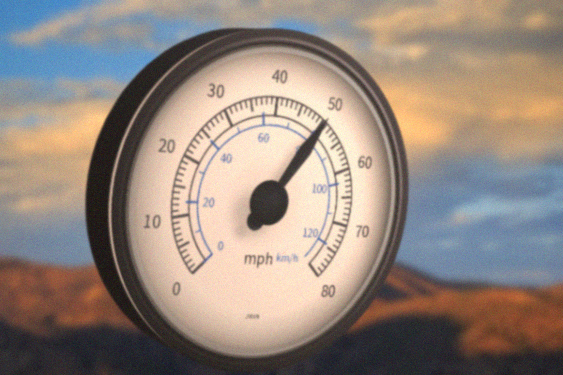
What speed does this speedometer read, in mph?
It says 50 mph
